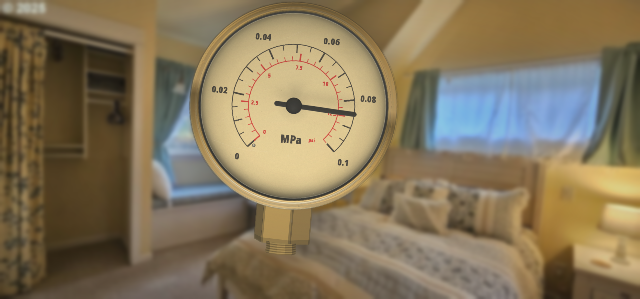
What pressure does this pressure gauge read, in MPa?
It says 0.085 MPa
